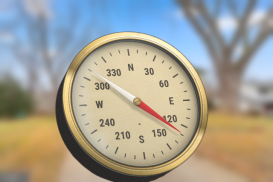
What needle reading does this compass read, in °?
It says 130 °
